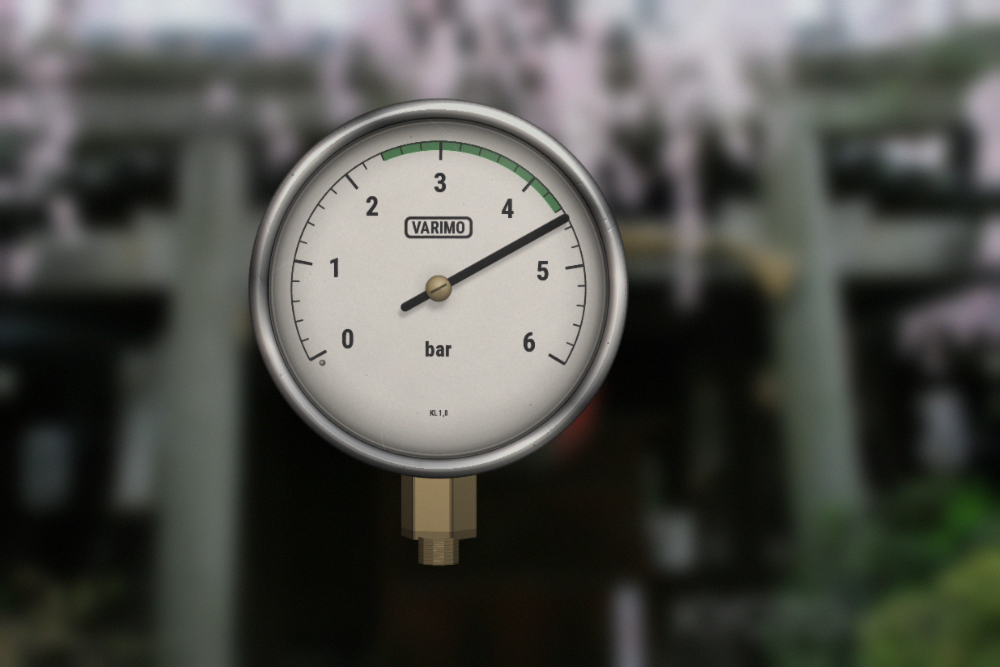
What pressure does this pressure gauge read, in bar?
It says 4.5 bar
